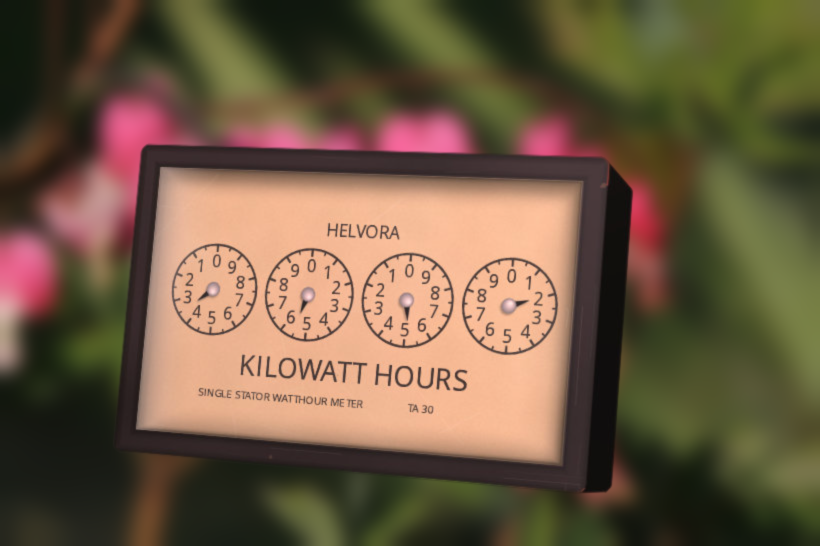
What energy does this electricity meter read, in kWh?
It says 3552 kWh
